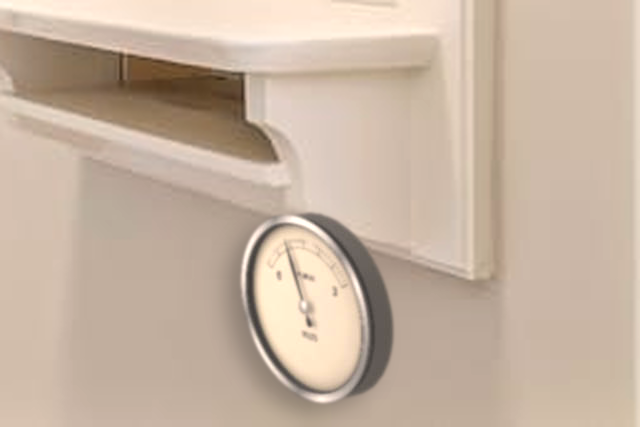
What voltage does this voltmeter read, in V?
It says 1 V
